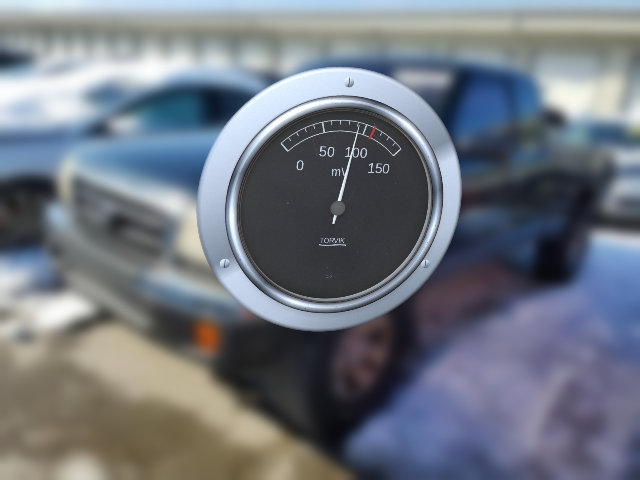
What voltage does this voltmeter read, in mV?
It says 90 mV
